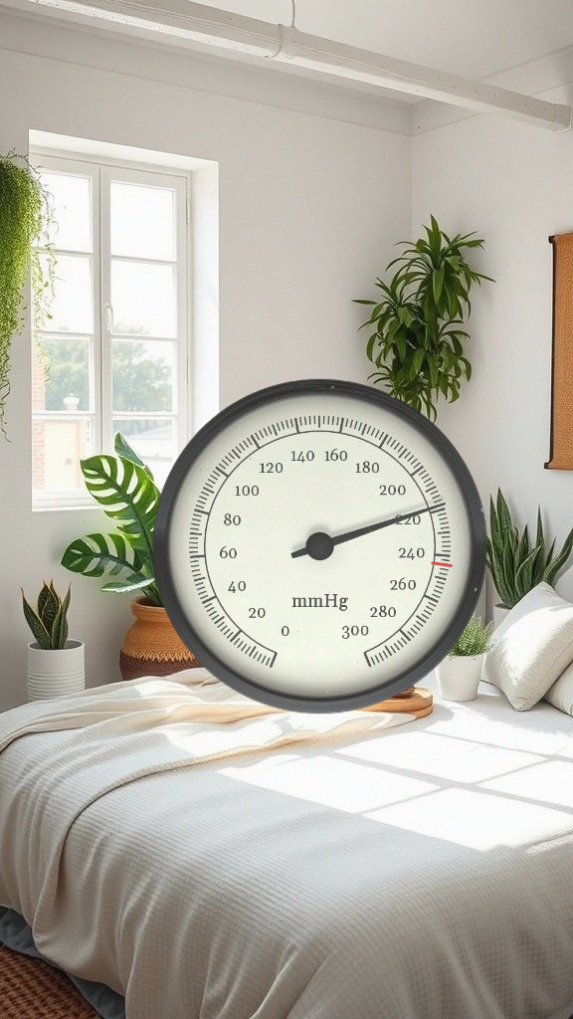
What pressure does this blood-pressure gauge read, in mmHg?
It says 218 mmHg
